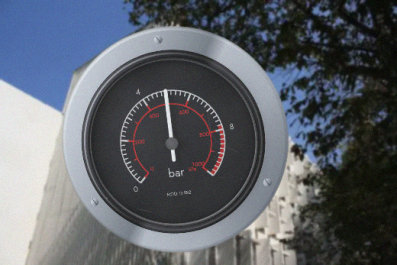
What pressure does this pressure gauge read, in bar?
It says 5 bar
